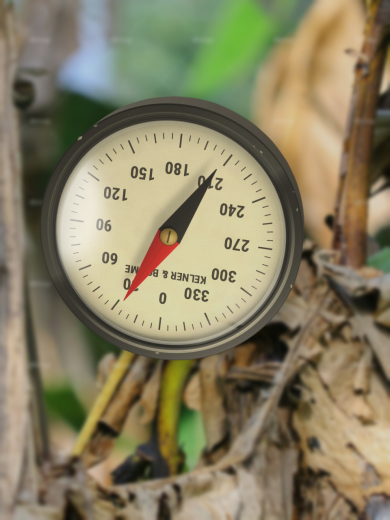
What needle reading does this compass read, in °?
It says 27.5 °
